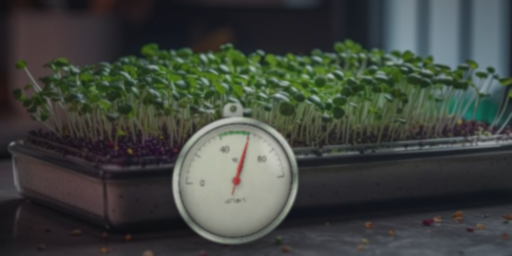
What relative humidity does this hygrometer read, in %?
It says 60 %
